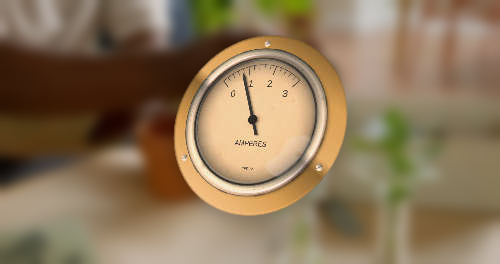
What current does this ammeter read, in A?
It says 0.8 A
